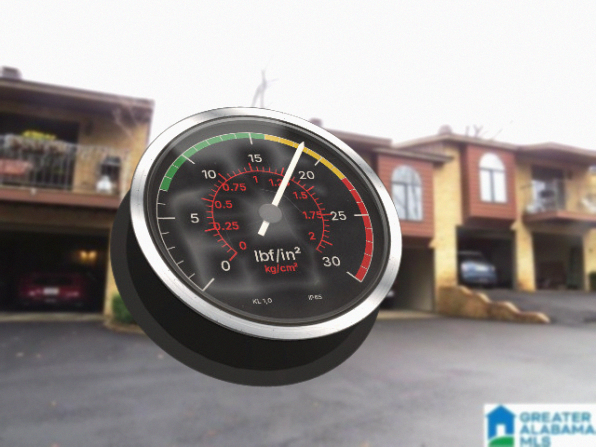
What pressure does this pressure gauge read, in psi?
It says 18.5 psi
